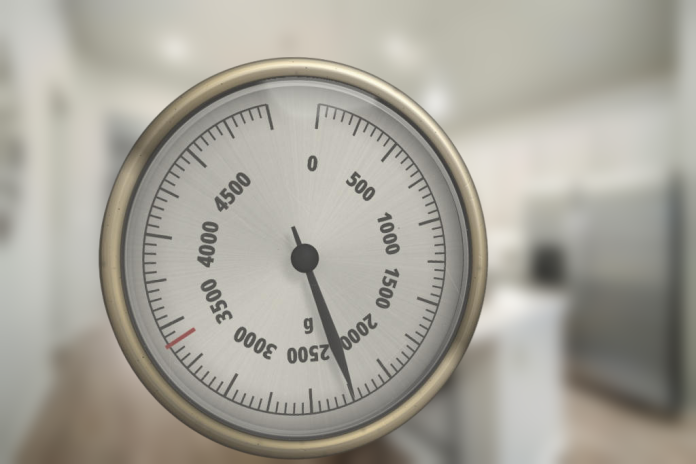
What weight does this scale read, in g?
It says 2250 g
